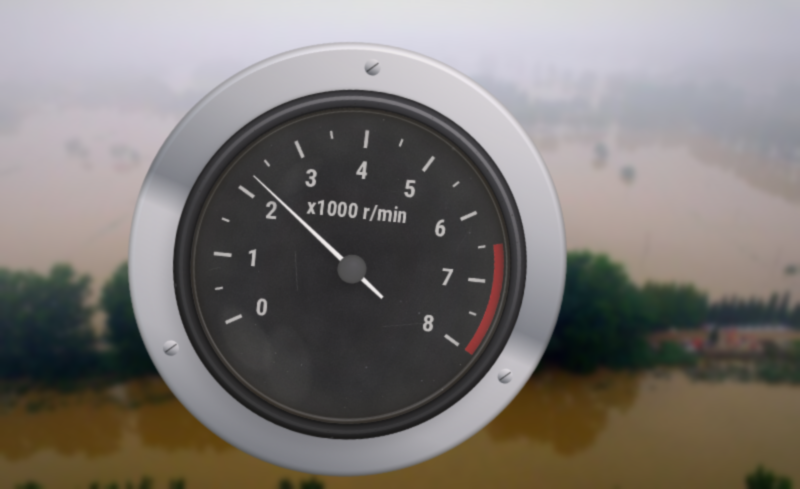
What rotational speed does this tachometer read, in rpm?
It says 2250 rpm
